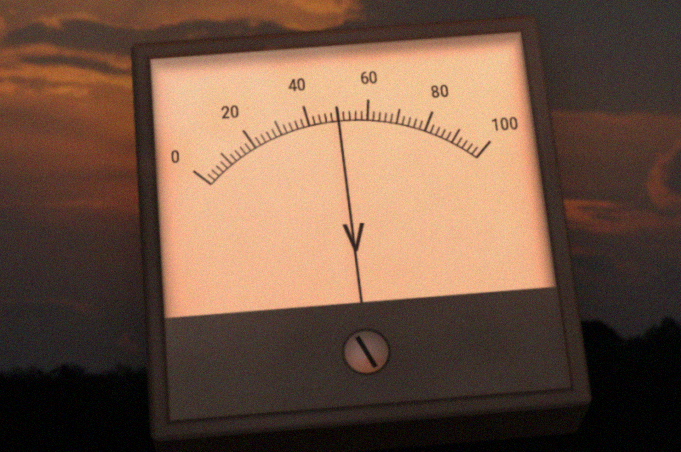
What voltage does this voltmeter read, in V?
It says 50 V
